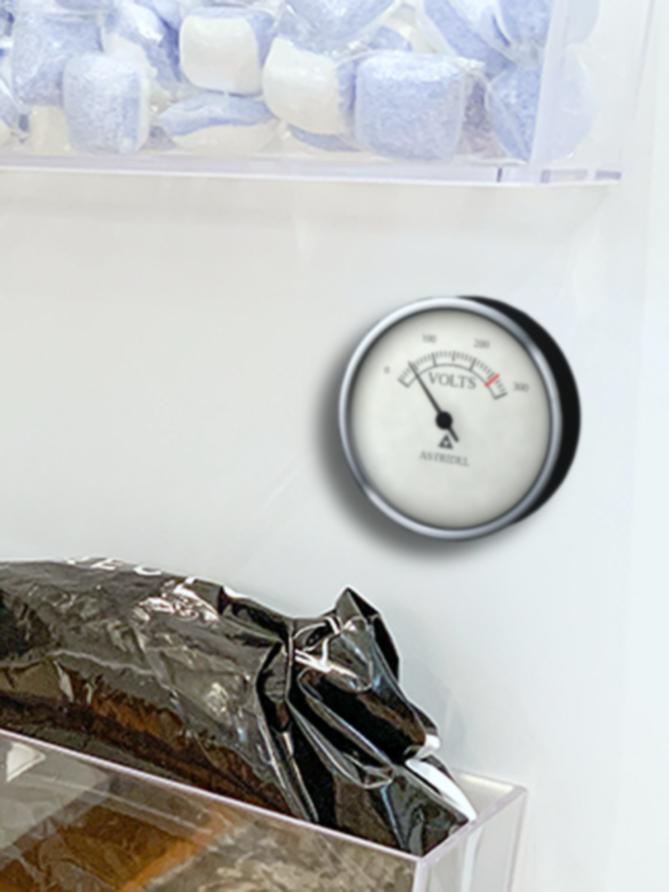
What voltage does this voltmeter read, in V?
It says 50 V
